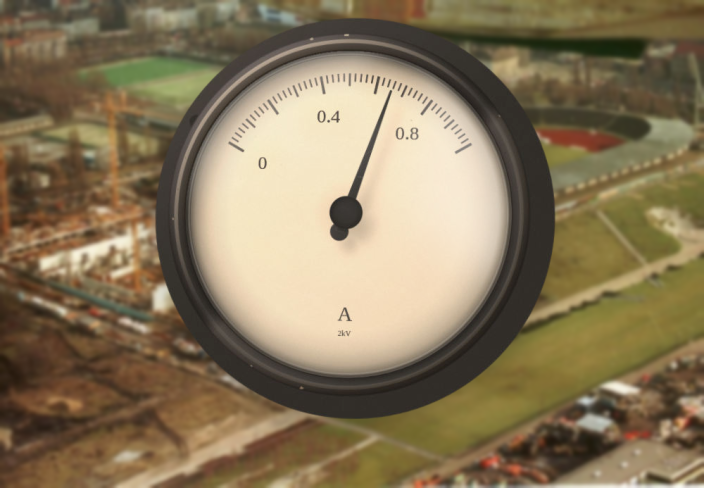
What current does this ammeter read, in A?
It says 0.66 A
